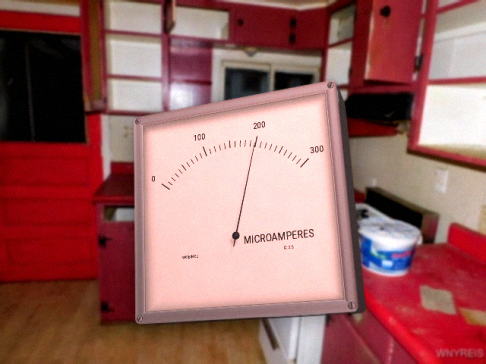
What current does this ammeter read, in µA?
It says 200 µA
